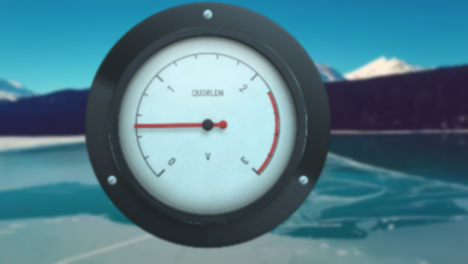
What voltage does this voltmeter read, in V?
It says 0.5 V
